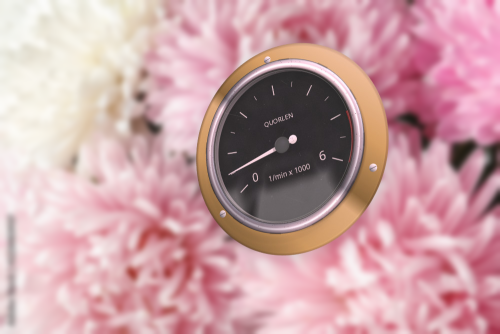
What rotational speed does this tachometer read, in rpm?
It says 500 rpm
